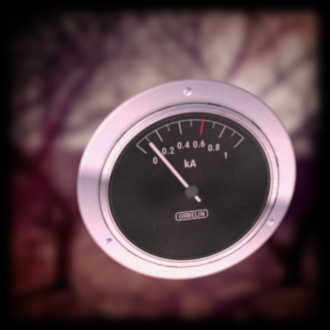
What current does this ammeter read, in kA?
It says 0.1 kA
